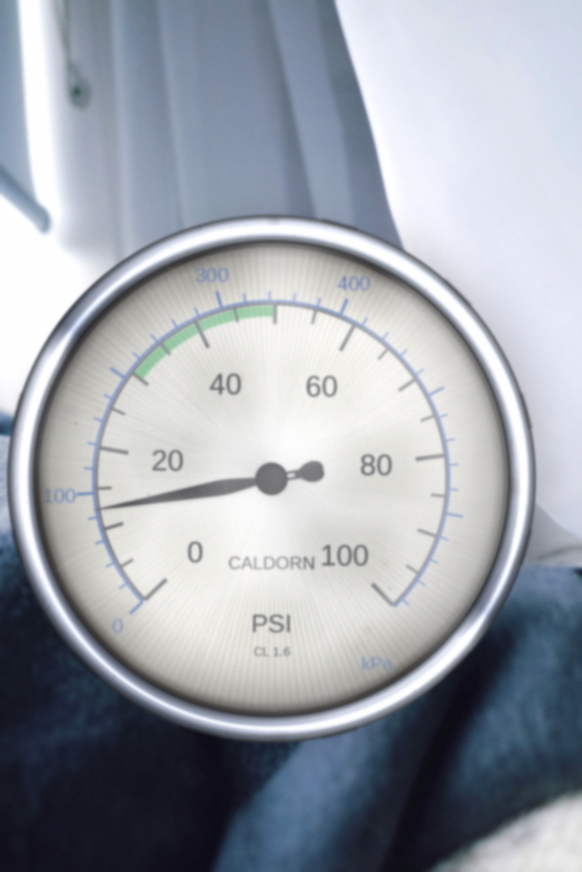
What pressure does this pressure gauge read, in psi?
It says 12.5 psi
